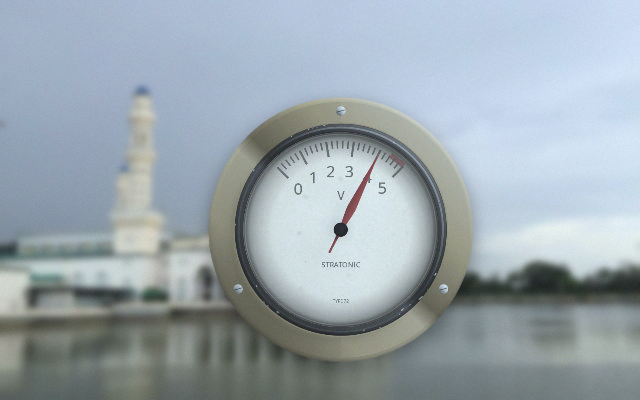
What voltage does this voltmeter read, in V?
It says 4 V
